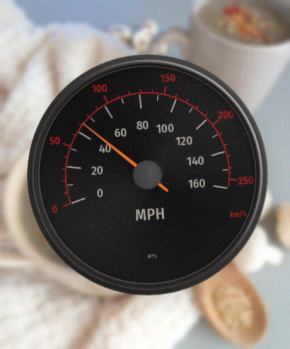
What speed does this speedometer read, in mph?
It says 45 mph
